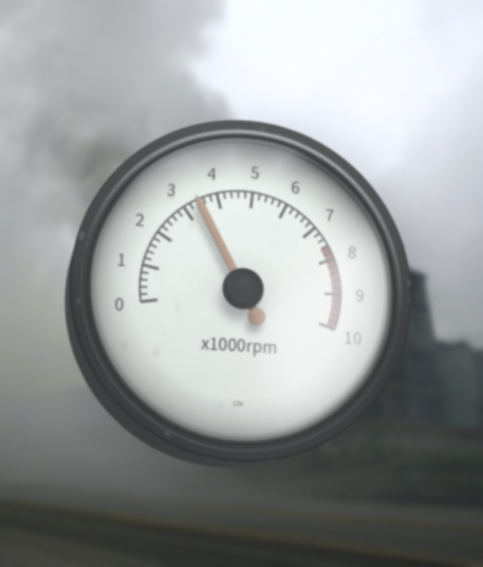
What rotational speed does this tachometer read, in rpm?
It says 3400 rpm
